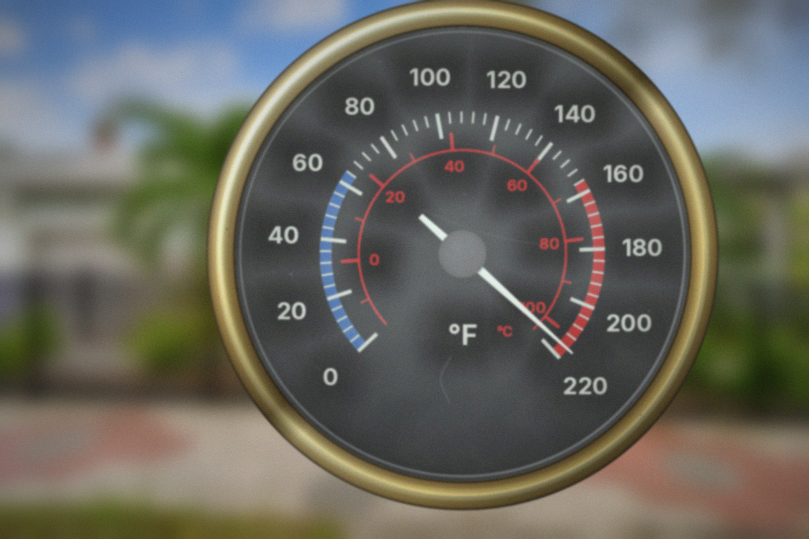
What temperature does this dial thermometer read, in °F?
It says 216 °F
